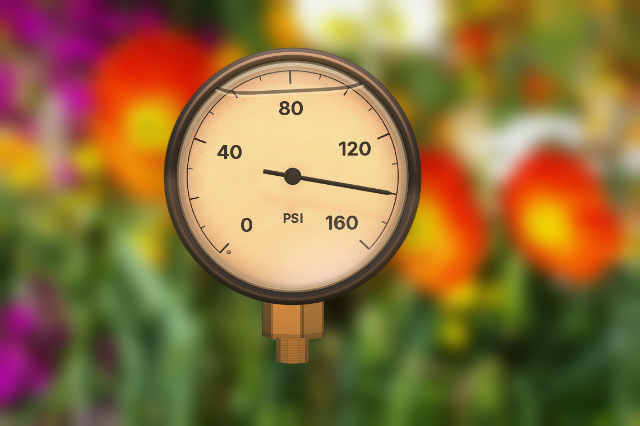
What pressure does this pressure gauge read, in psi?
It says 140 psi
